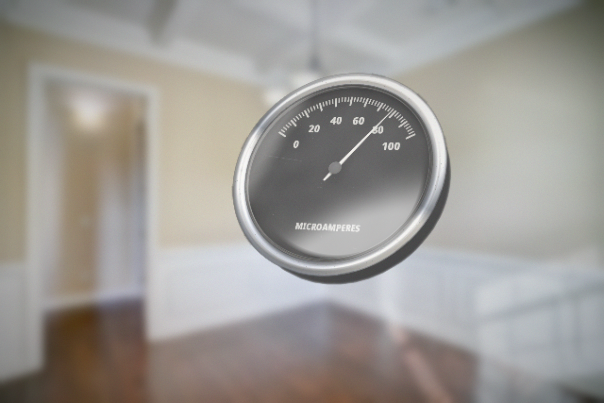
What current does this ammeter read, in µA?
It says 80 µA
